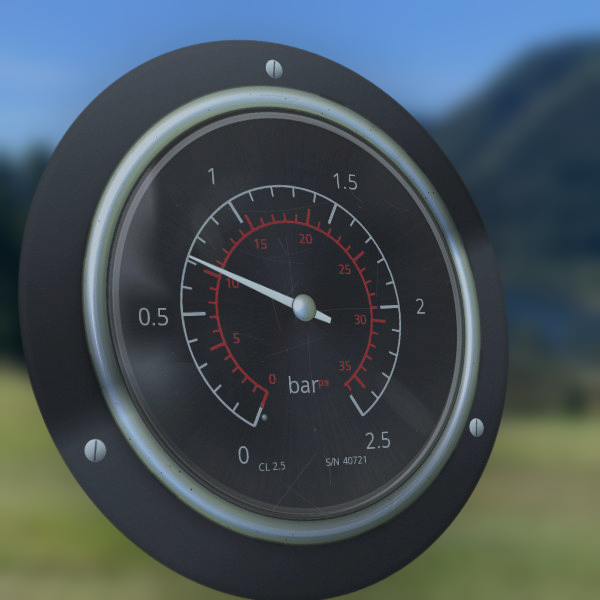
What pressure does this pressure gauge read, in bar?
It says 0.7 bar
